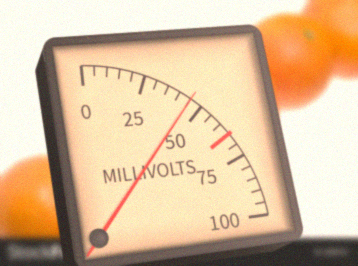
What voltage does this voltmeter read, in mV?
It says 45 mV
